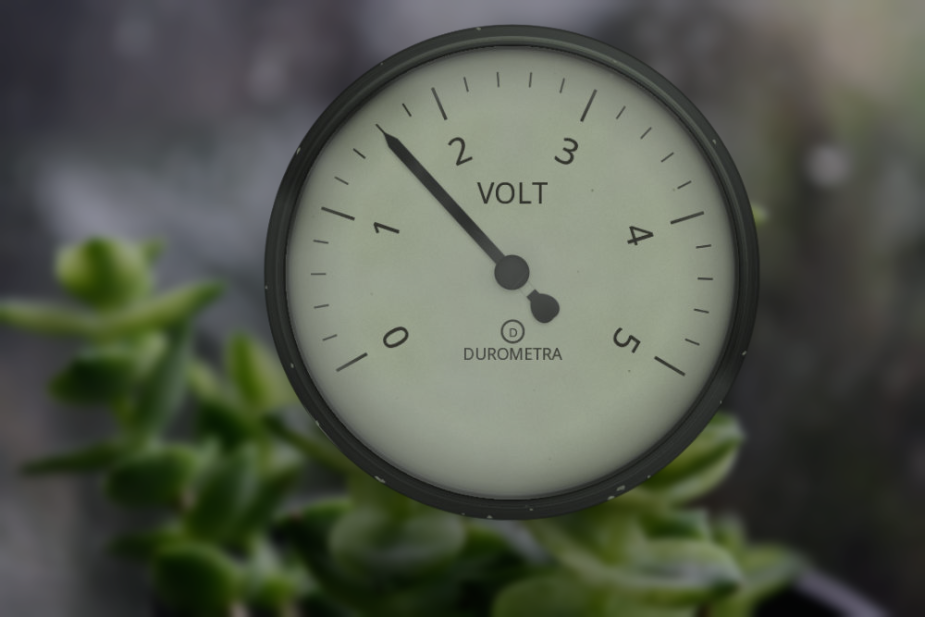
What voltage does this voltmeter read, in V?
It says 1.6 V
